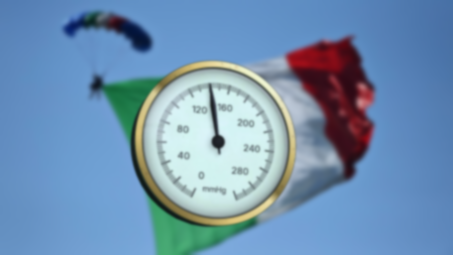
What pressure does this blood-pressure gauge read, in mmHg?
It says 140 mmHg
